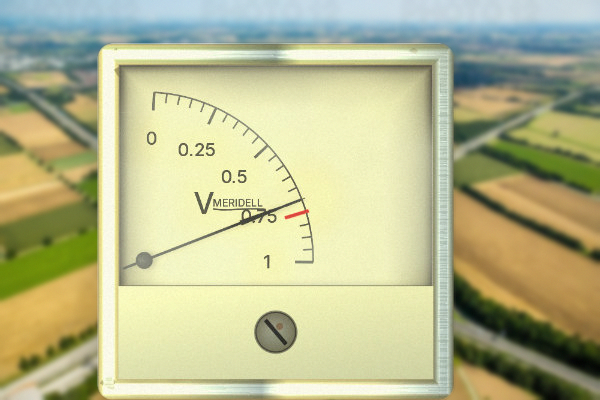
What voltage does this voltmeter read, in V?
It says 0.75 V
